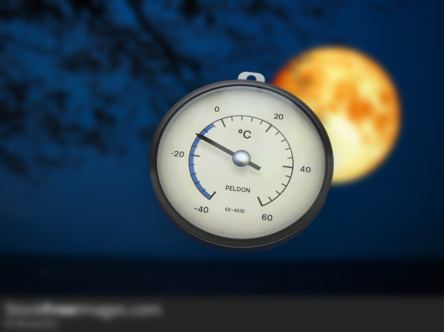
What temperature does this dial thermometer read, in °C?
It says -12 °C
